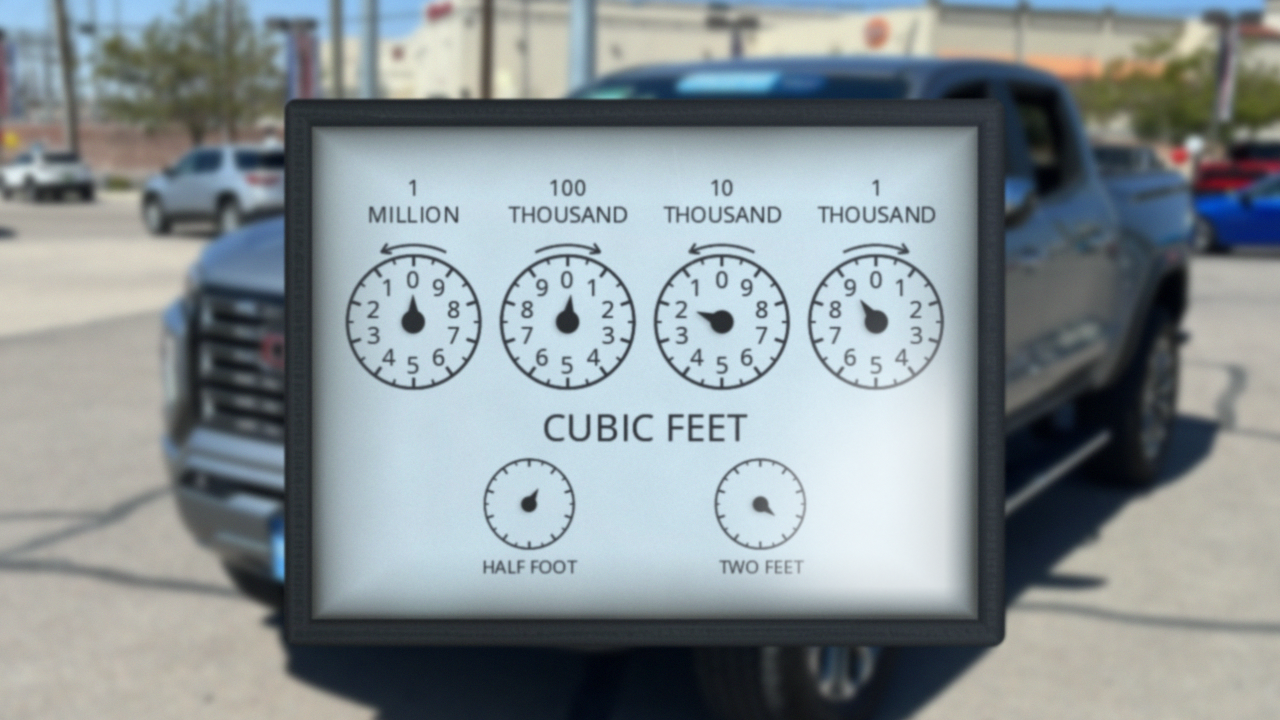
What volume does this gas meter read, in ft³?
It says 1900 ft³
